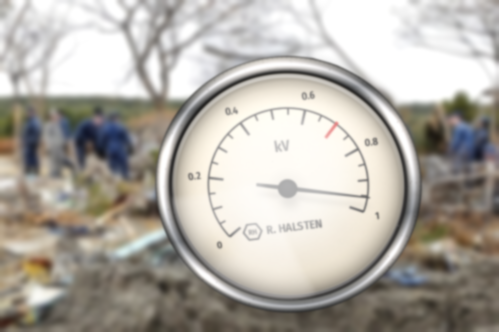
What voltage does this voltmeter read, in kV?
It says 0.95 kV
